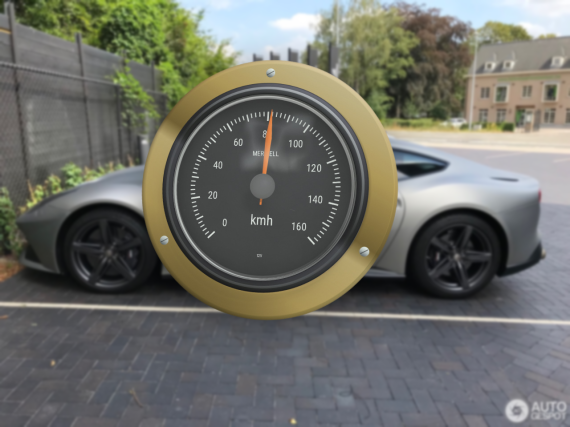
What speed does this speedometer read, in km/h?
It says 82 km/h
